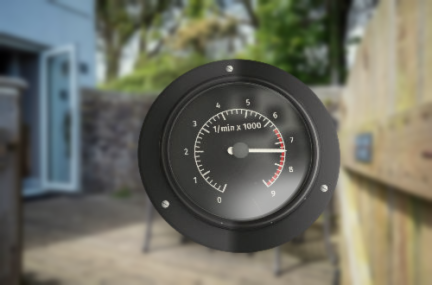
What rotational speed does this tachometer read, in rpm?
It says 7400 rpm
